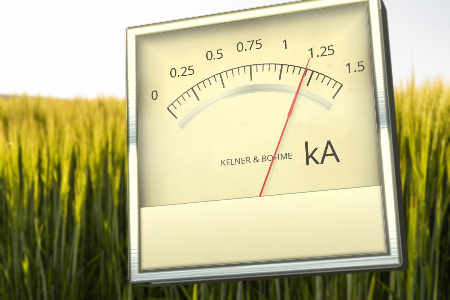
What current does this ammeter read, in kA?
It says 1.2 kA
